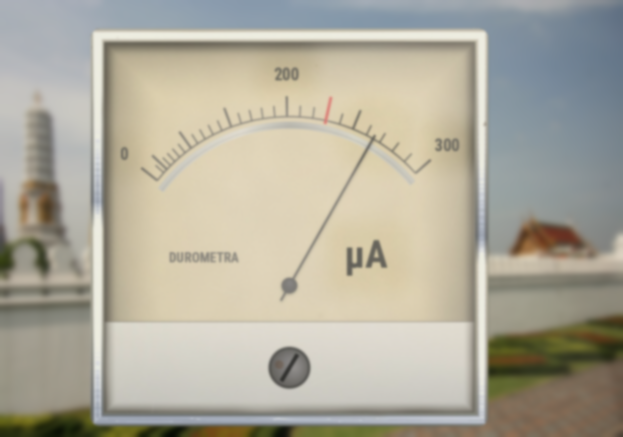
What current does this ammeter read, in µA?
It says 265 µA
